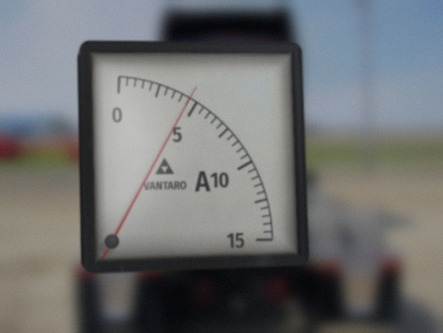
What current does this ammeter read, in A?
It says 4.5 A
